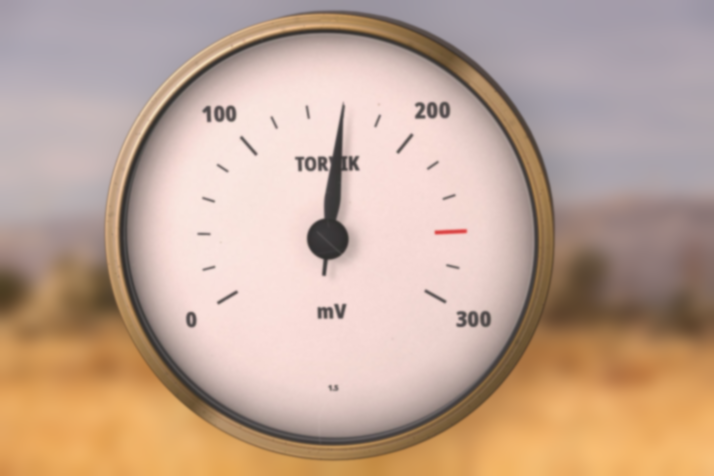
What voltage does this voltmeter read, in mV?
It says 160 mV
